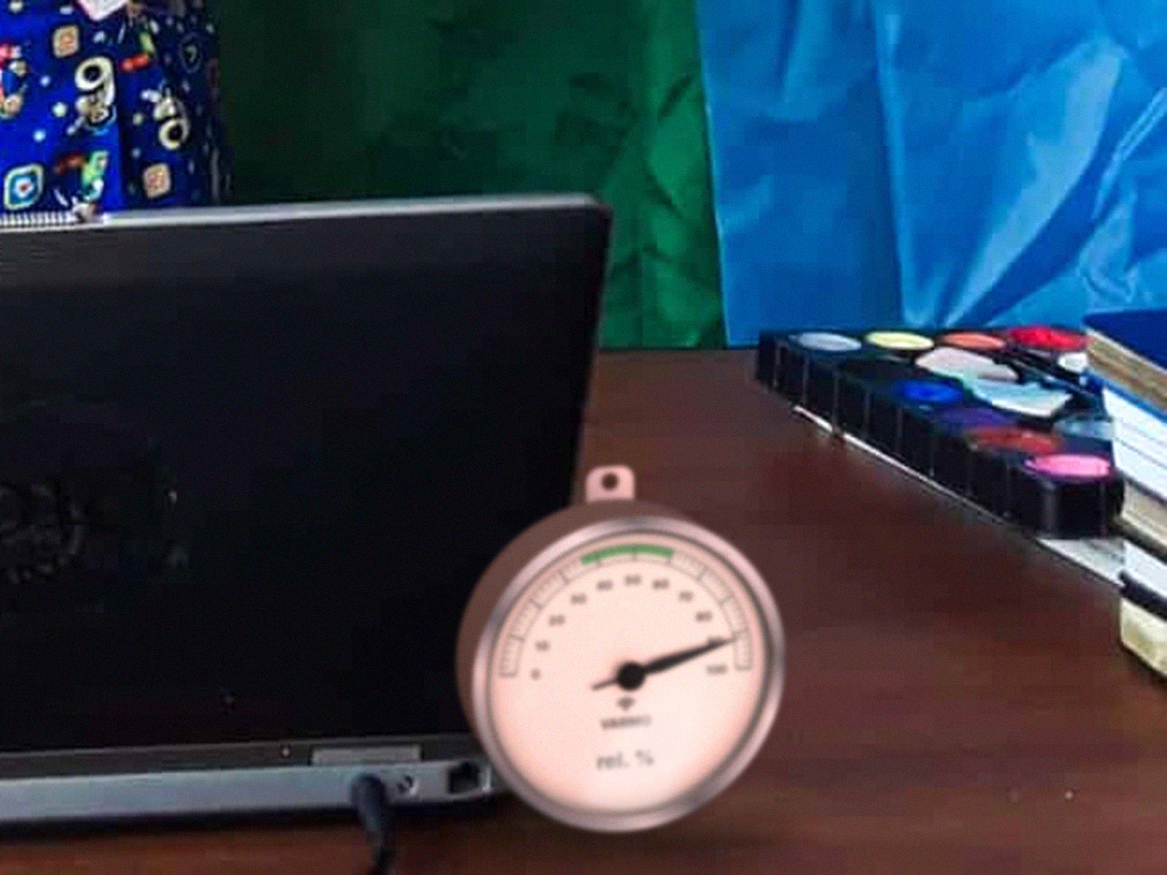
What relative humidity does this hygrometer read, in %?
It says 90 %
